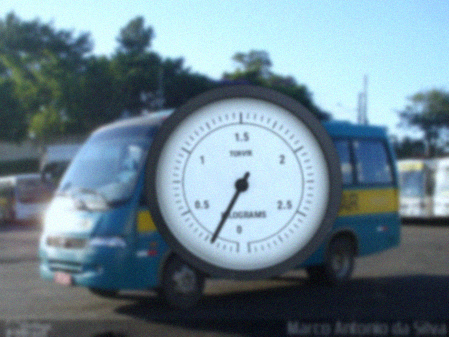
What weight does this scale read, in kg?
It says 0.2 kg
